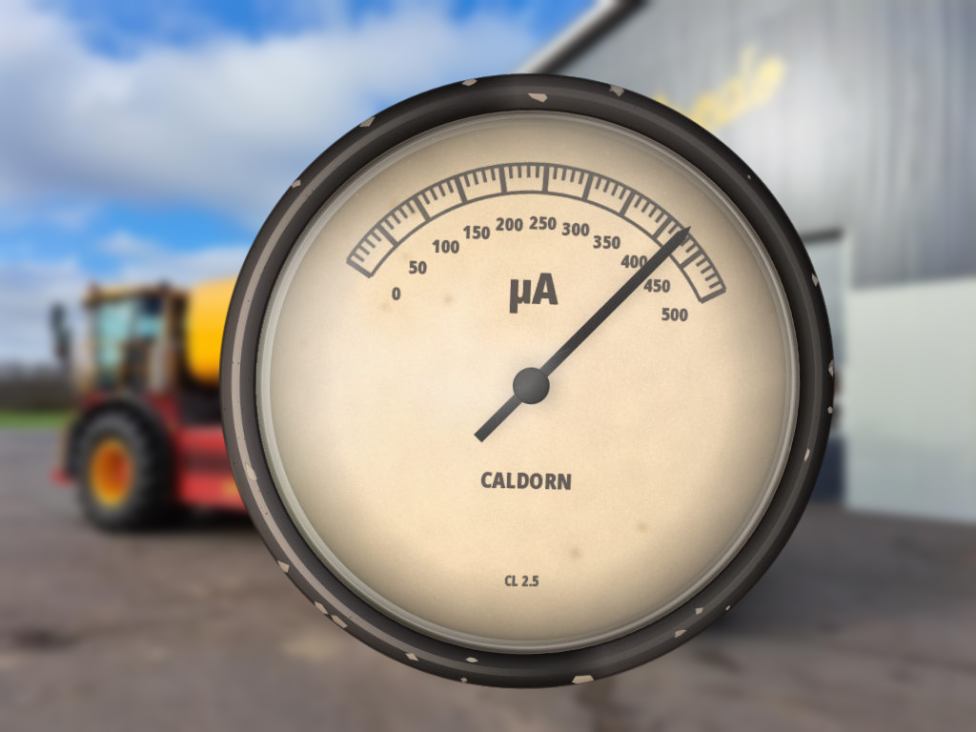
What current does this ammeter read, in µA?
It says 420 µA
